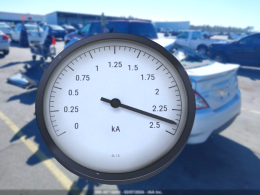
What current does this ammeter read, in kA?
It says 2.4 kA
